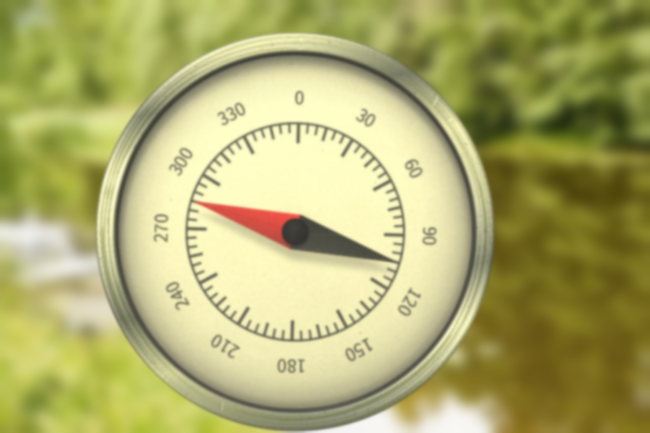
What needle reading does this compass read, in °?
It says 285 °
